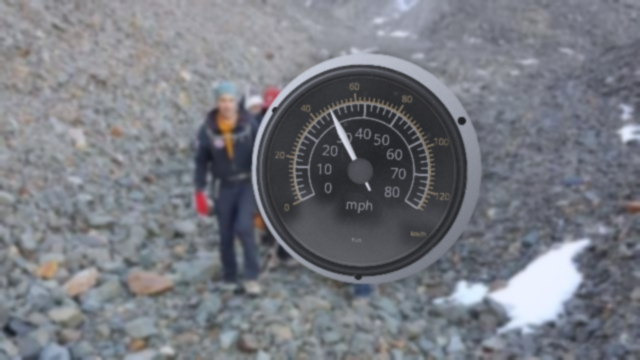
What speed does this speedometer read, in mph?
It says 30 mph
